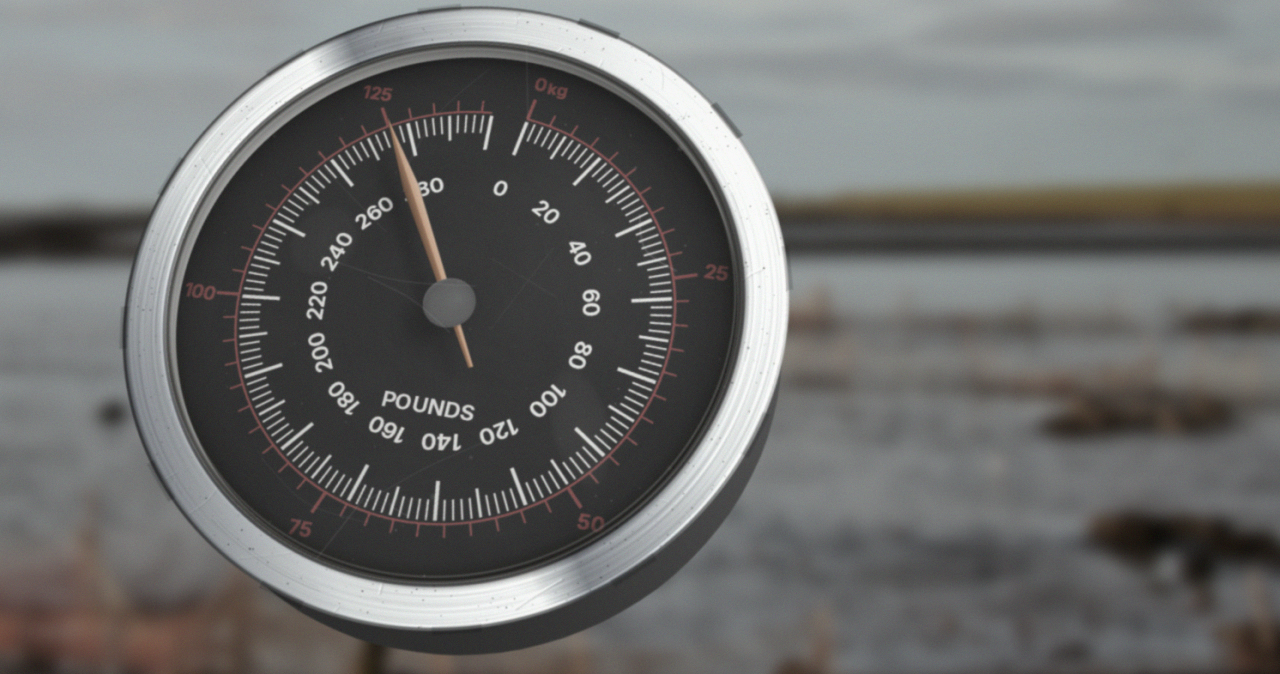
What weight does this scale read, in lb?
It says 276 lb
